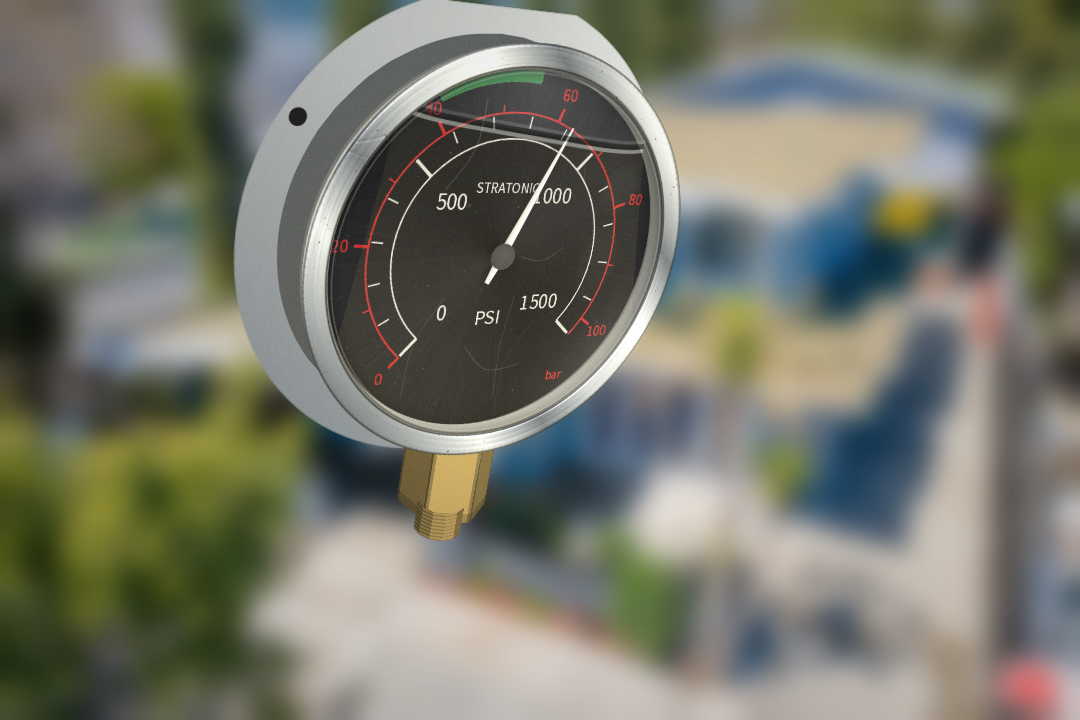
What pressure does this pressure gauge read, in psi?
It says 900 psi
